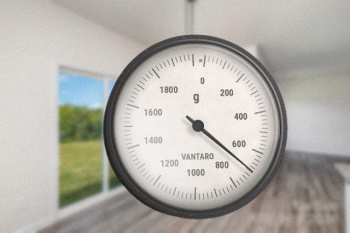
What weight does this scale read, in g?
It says 700 g
